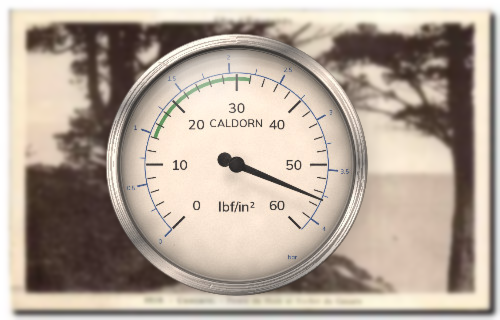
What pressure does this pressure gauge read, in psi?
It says 55 psi
